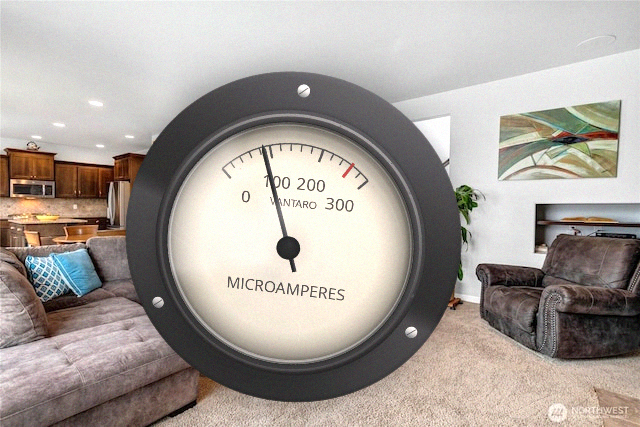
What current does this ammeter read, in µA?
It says 90 µA
